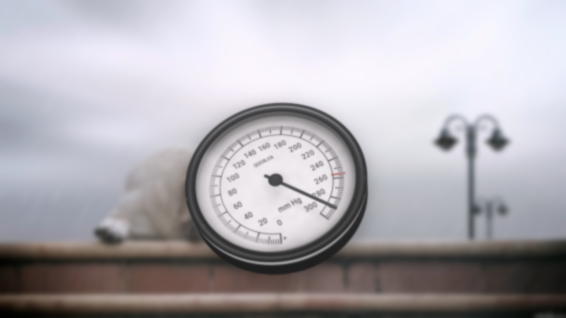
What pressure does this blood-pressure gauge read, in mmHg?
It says 290 mmHg
